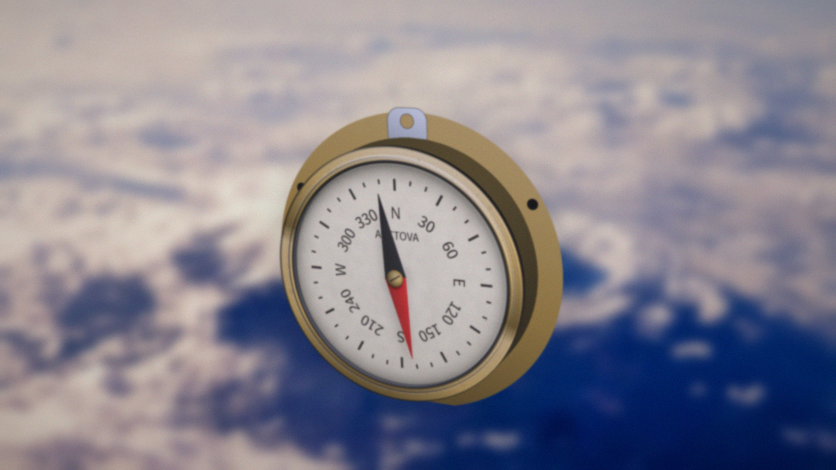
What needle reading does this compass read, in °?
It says 170 °
